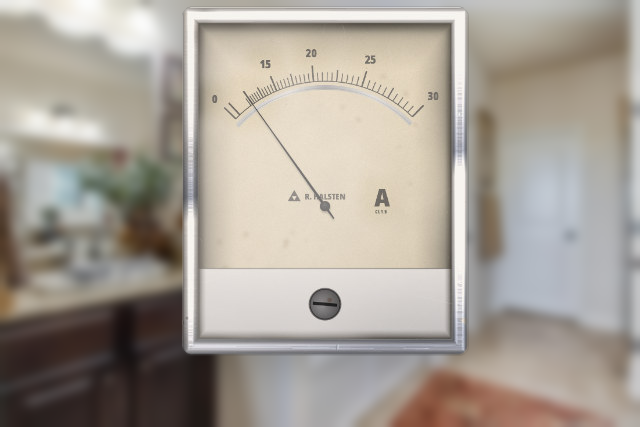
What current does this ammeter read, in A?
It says 10 A
